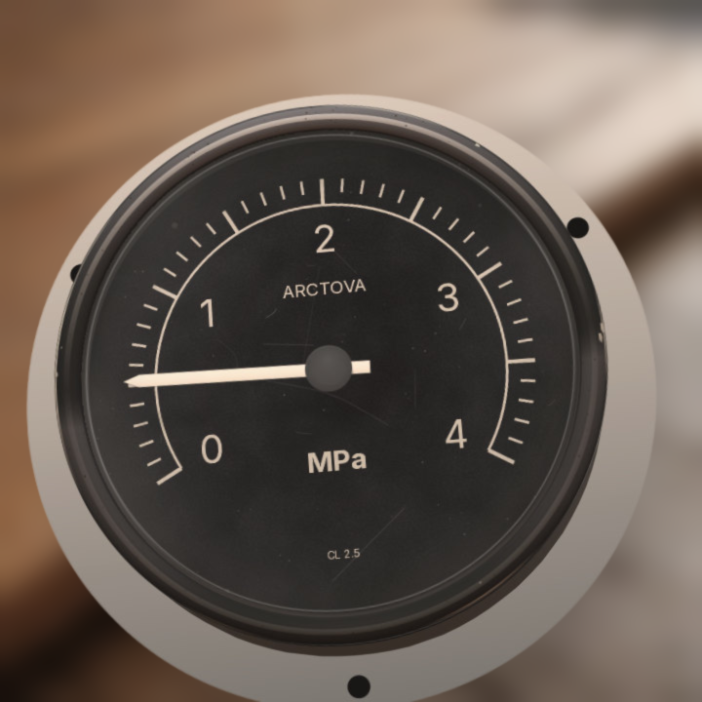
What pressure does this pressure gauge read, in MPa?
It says 0.5 MPa
